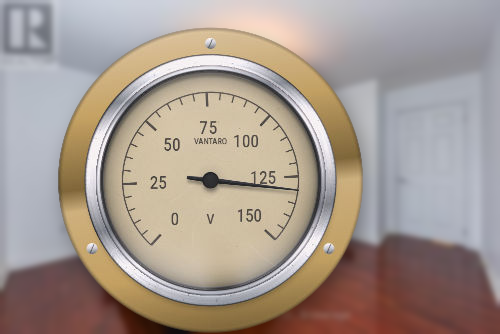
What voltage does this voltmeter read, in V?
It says 130 V
